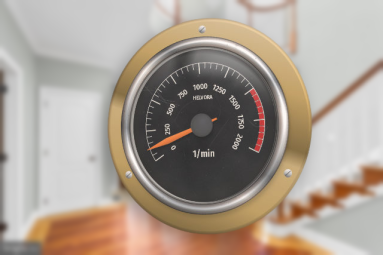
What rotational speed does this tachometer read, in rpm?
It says 100 rpm
